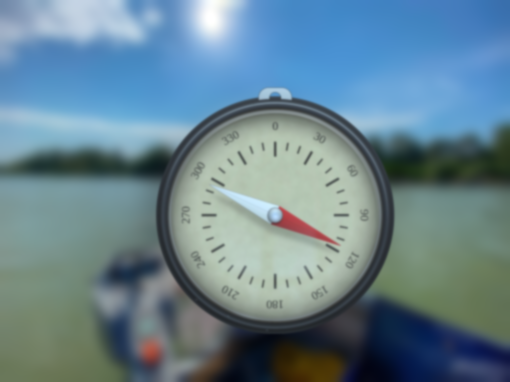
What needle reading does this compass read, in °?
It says 115 °
